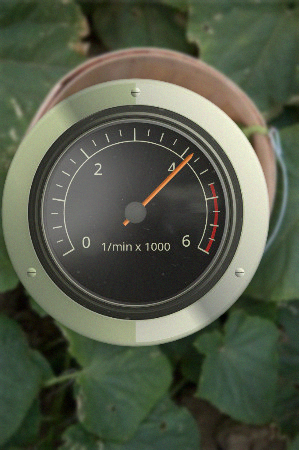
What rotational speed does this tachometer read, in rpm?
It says 4125 rpm
